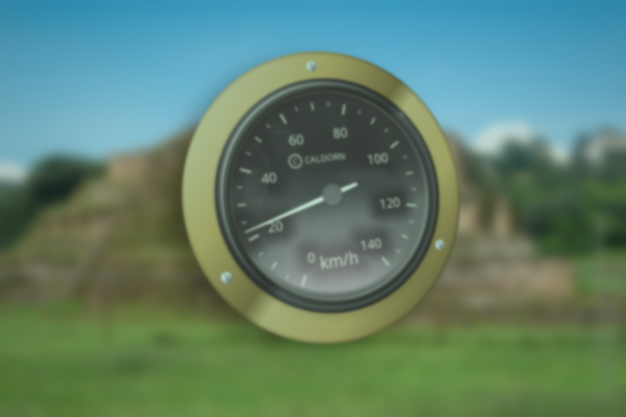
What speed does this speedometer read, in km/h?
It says 22.5 km/h
